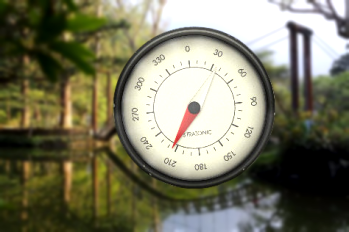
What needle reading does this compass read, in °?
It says 215 °
